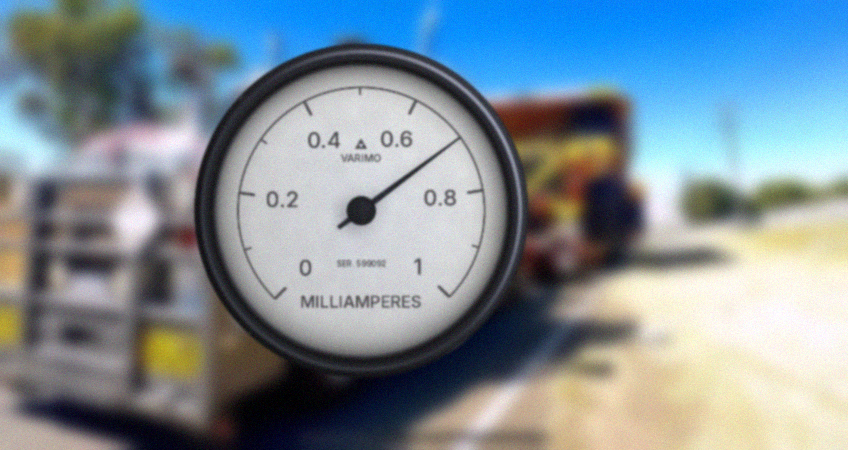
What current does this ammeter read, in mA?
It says 0.7 mA
